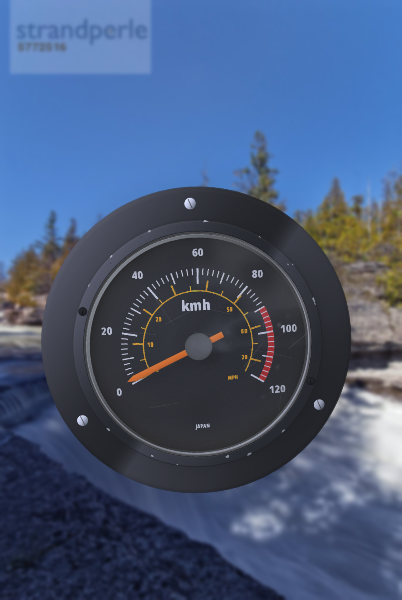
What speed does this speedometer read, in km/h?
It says 2 km/h
